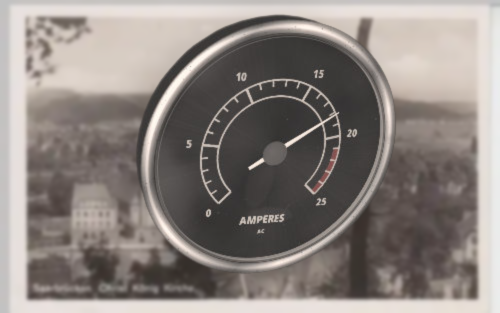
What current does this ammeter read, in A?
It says 18 A
